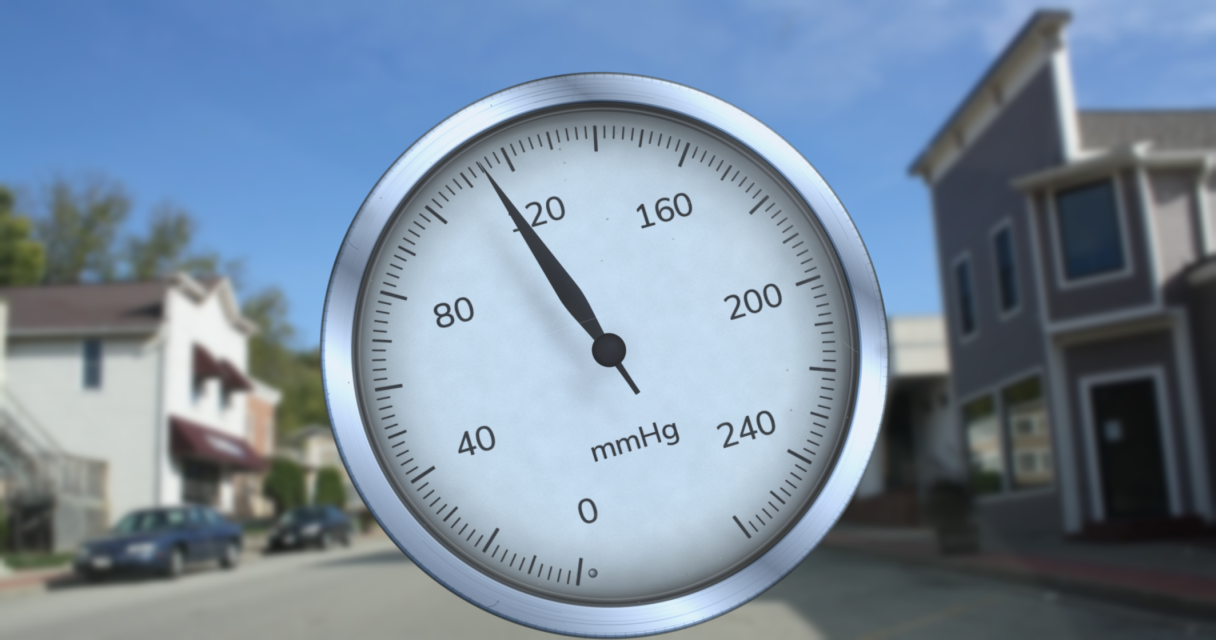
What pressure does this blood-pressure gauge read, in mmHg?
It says 114 mmHg
